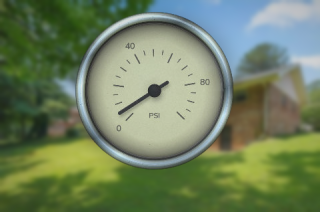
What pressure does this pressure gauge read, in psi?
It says 5 psi
